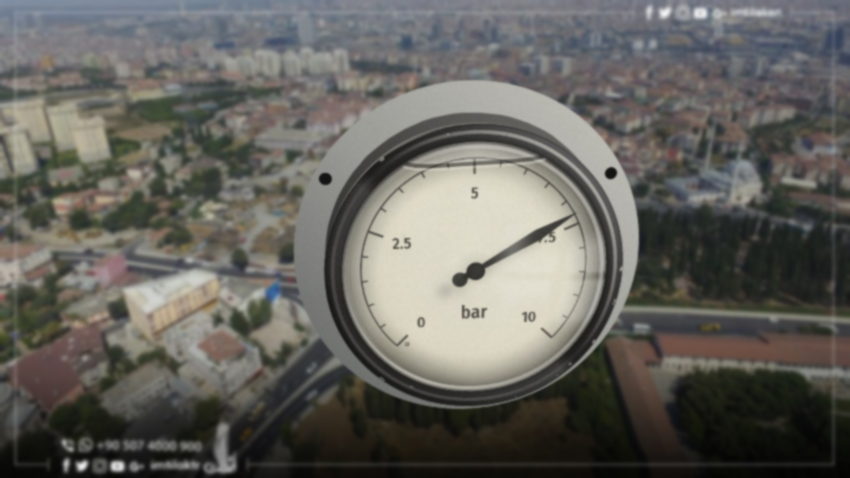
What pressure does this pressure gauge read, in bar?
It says 7.25 bar
